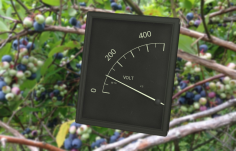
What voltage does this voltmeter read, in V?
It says 100 V
